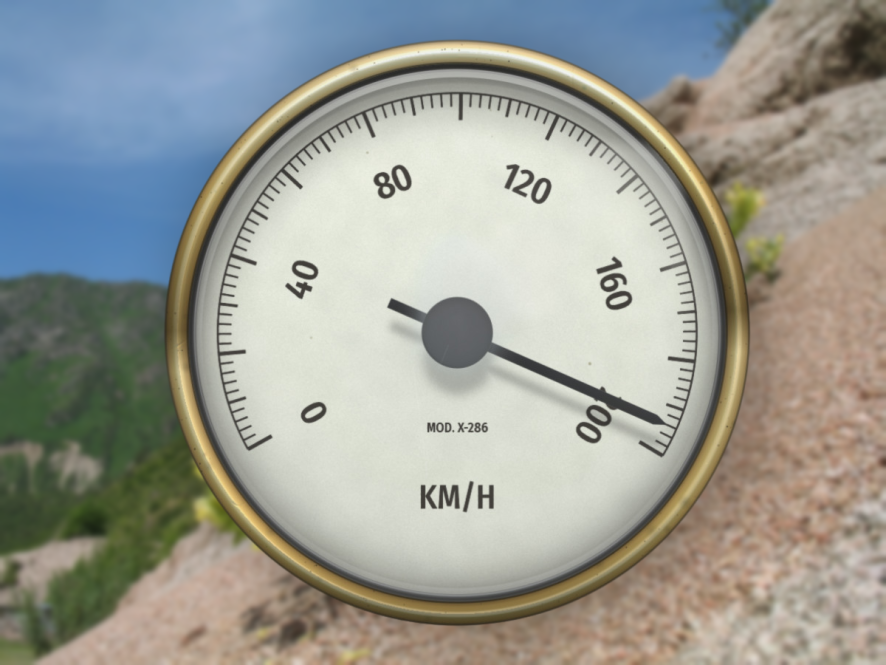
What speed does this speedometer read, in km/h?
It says 194 km/h
